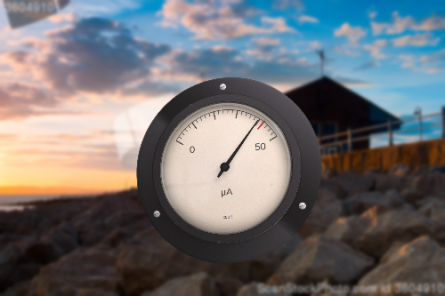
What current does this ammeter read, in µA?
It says 40 µA
